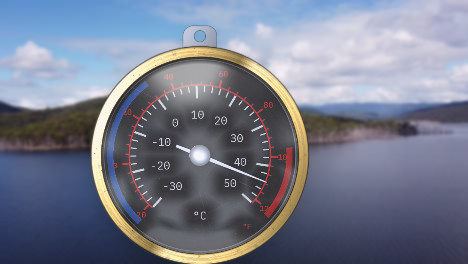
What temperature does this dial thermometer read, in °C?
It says 44 °C
